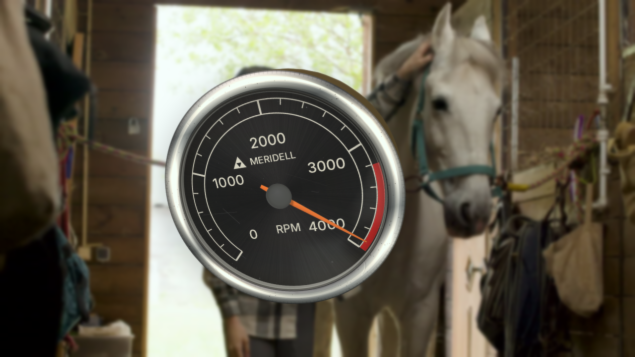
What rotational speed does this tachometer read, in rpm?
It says 3900 rpm
